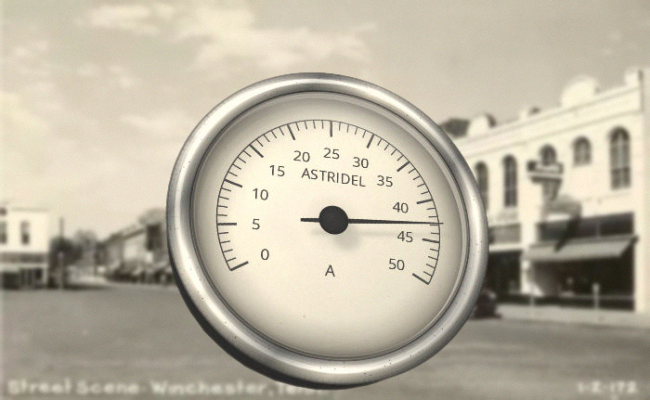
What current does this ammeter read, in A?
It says 43 A
